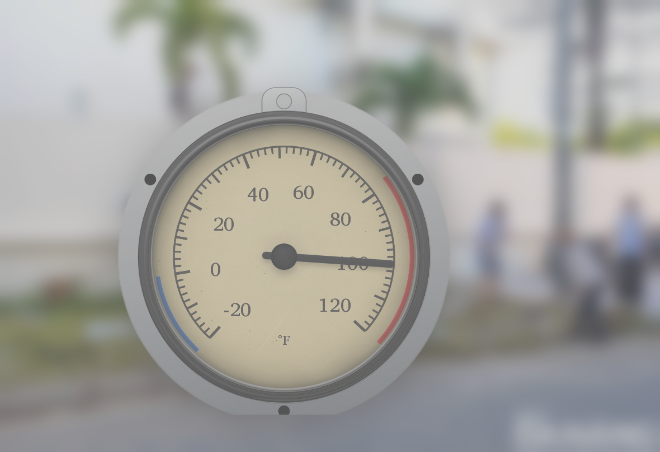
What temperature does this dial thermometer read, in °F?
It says 100 °F
